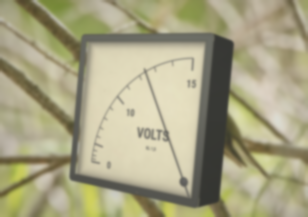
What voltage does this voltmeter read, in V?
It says 12.5 V
